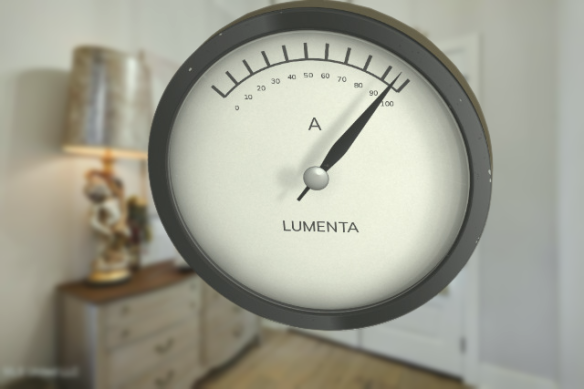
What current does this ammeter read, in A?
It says 95 A
